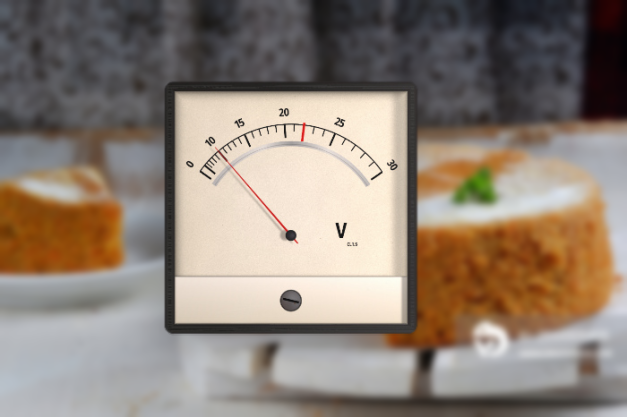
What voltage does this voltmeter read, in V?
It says 10 V
